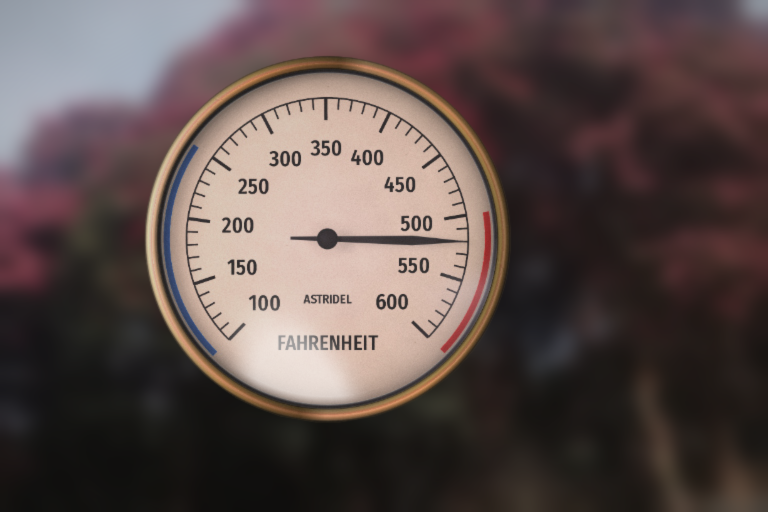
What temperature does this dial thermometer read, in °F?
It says 520 °F
